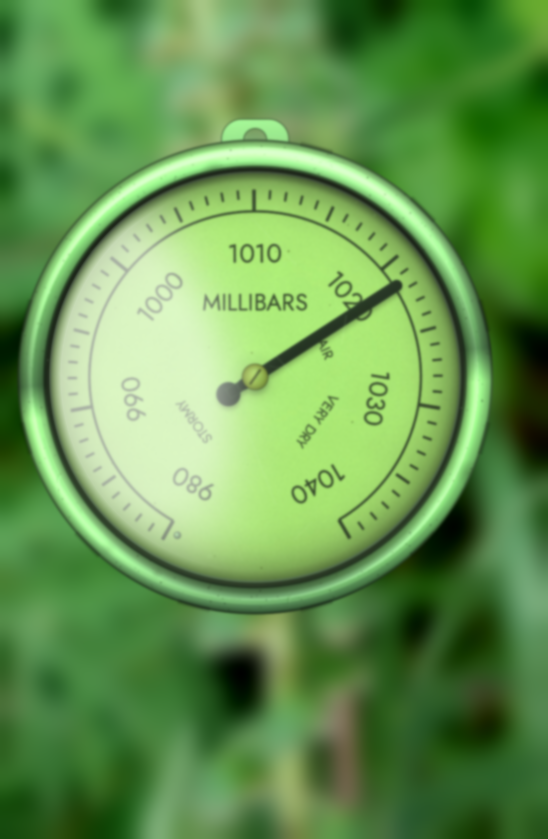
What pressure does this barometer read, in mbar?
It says 1021.5 mbar
